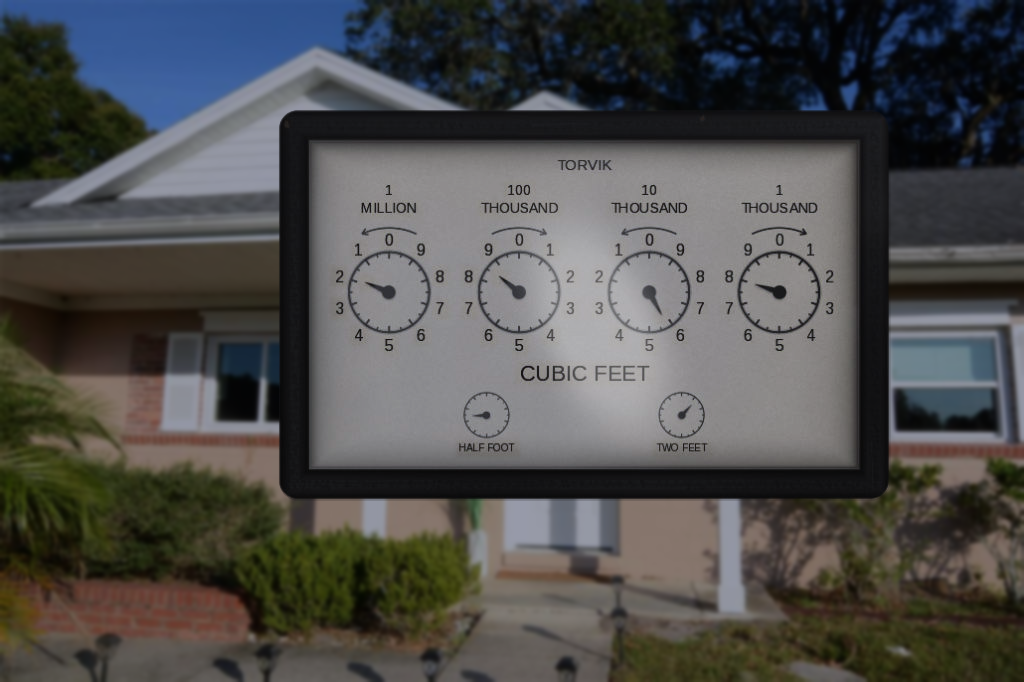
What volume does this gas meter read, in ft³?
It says 185800 ft³
